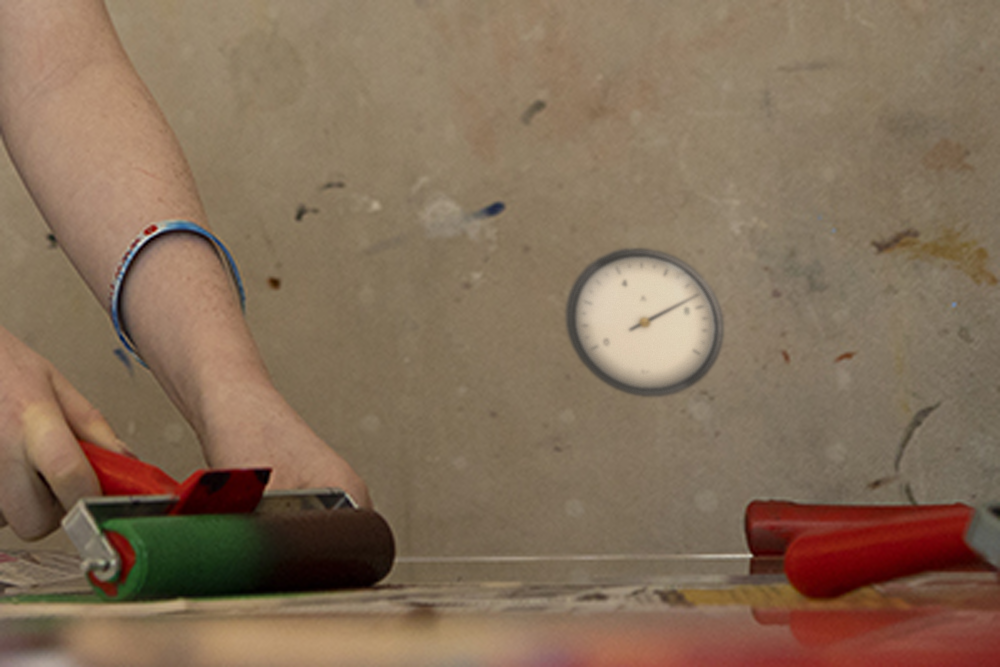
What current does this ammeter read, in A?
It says 7.5 A
